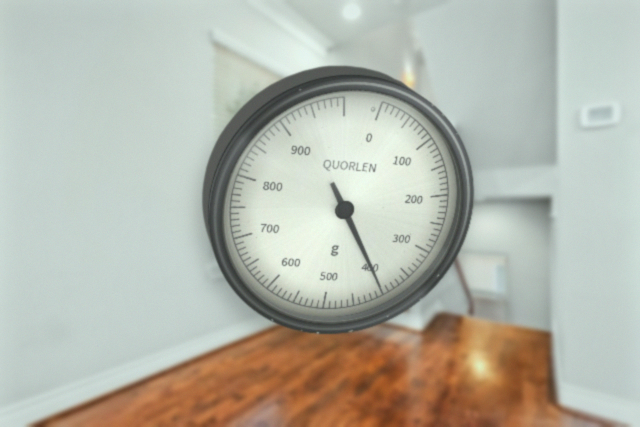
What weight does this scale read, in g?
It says 400 g
